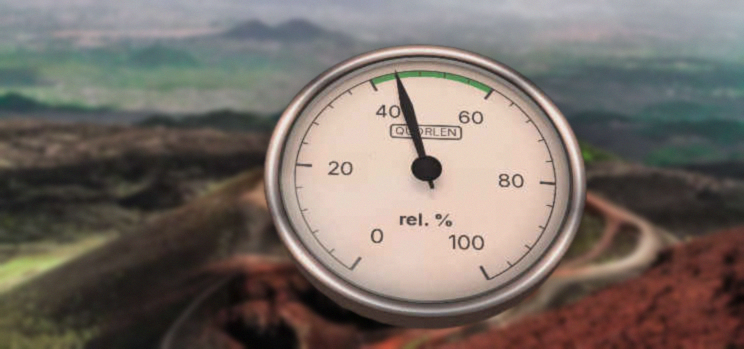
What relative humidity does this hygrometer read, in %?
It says 44 %
